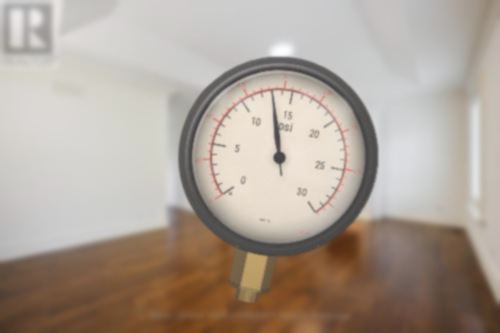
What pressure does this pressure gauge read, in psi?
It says 13 psi
